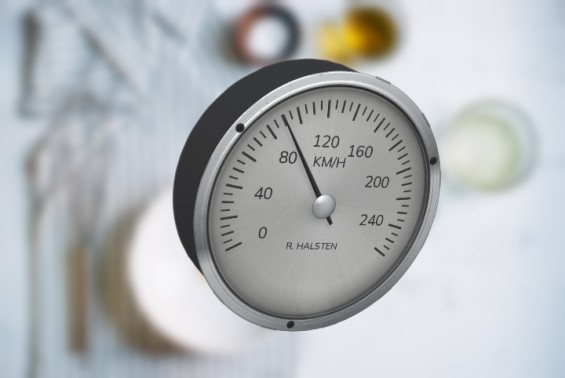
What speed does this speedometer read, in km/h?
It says 90 km/h
